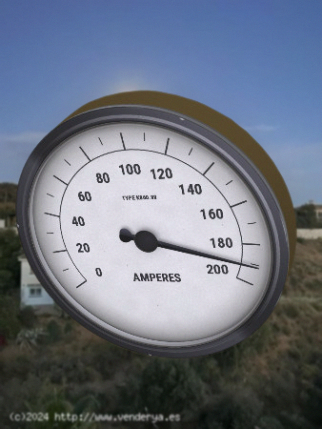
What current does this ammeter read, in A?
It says 190 A
